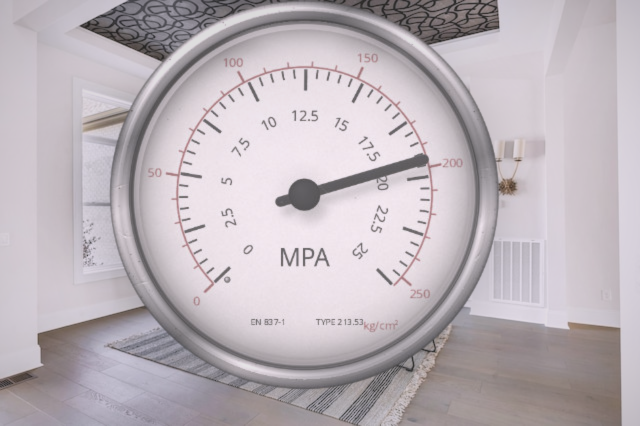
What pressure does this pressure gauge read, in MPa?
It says 19.25 MPa
